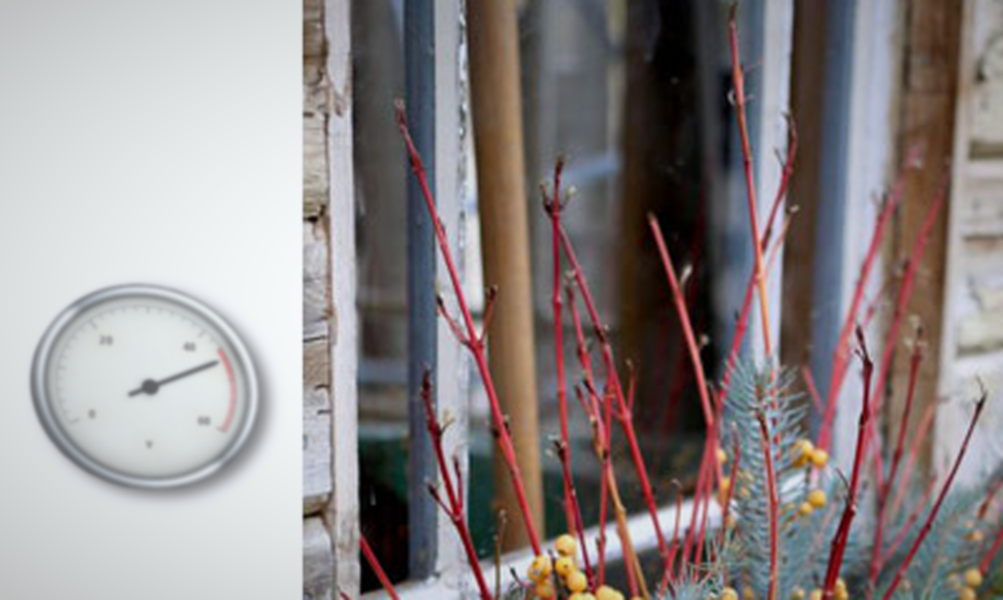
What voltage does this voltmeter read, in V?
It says 46 V
